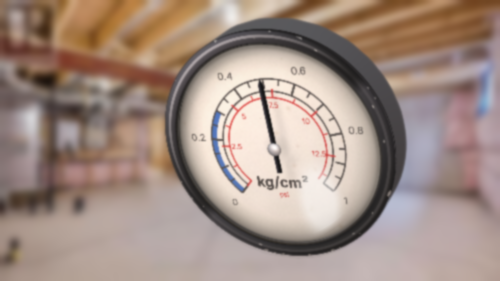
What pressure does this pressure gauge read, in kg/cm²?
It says 0.5 kg/cm²
